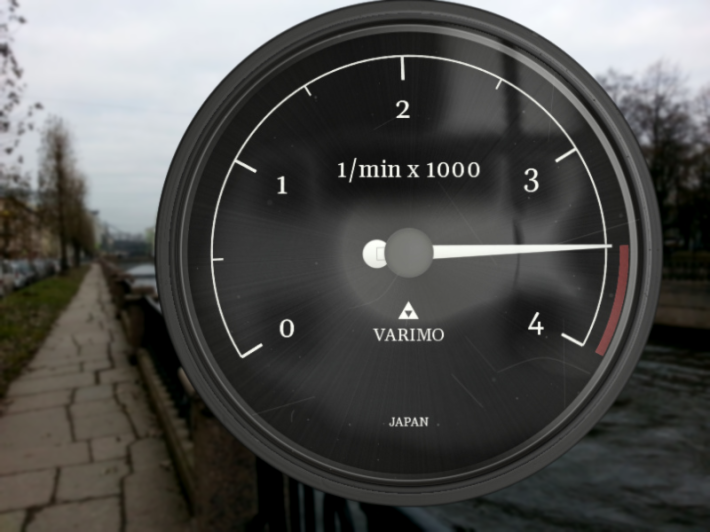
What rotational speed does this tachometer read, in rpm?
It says 3500 rpm
